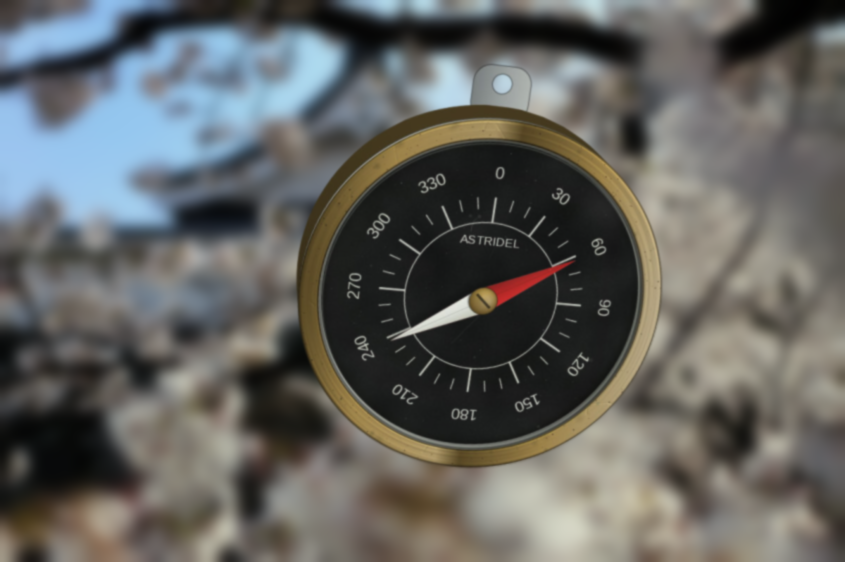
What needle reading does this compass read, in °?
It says 60 °
